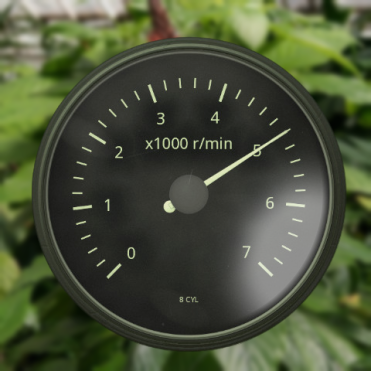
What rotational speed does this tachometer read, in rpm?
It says 5000 rpm
